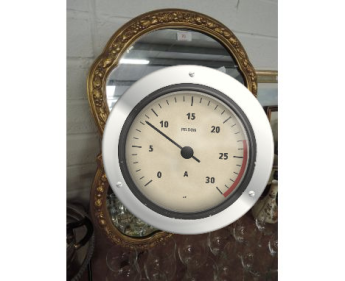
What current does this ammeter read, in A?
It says 8.5 A
